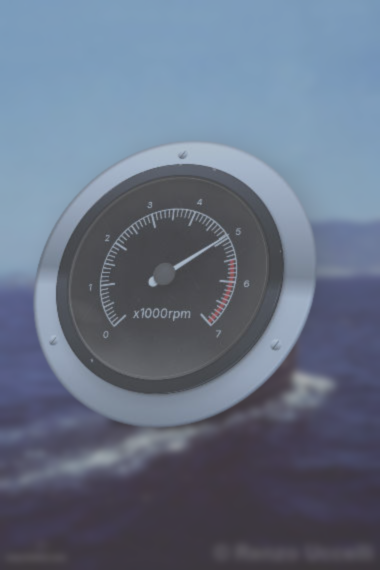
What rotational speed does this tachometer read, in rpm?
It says 5000 rpm
